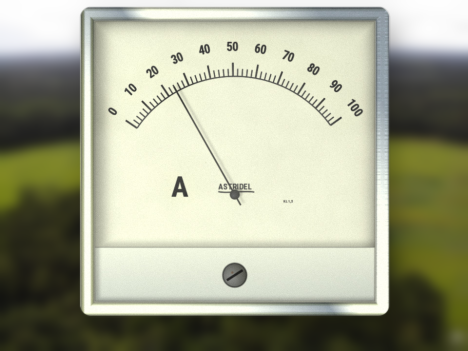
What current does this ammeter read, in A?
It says 24 A
